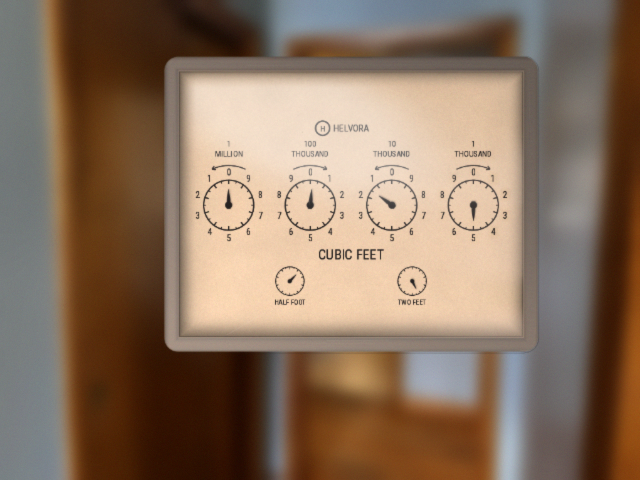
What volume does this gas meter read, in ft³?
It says 1500 ft³
